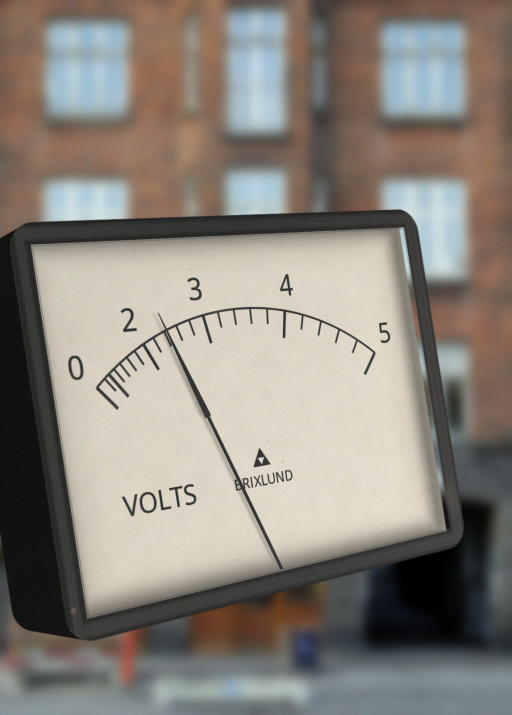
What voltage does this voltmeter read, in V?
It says 2.4 V
